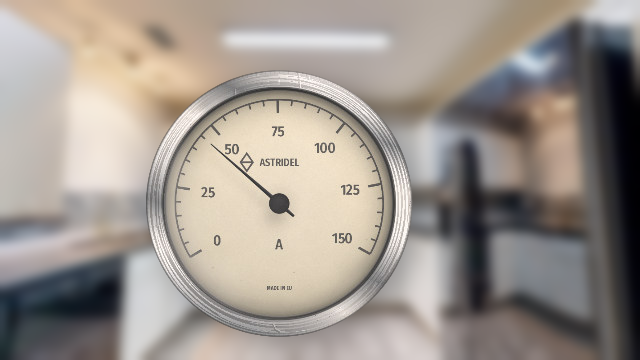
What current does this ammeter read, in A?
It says 45 A
